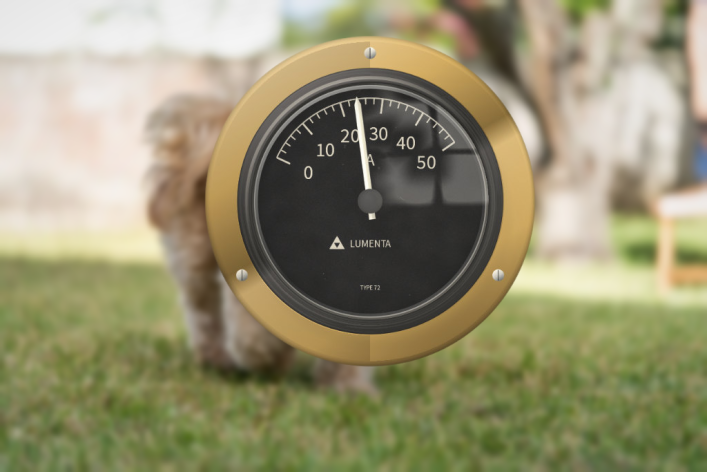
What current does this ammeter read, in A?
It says 24 A
